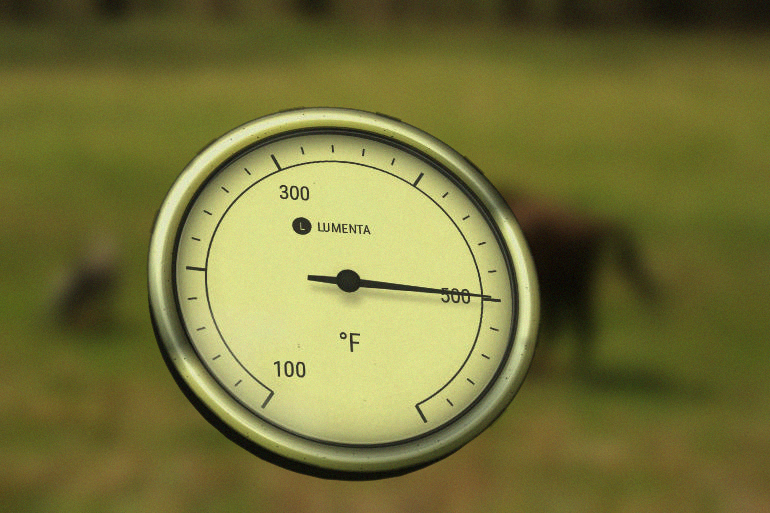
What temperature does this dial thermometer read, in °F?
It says 500 °F
